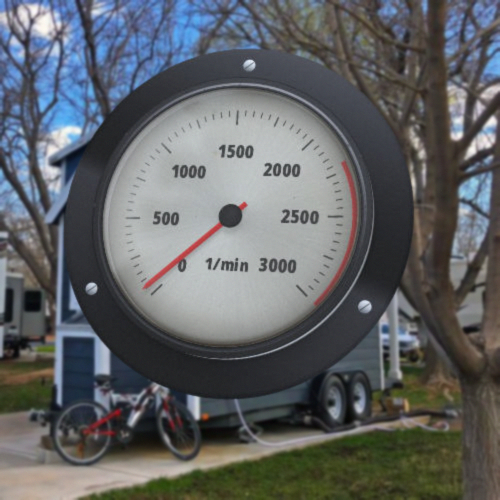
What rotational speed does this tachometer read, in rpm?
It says 50 rpm
